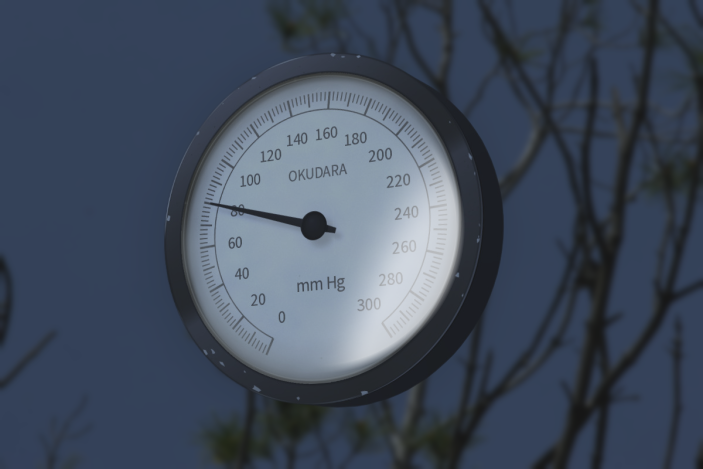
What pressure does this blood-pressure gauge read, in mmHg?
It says 80 mmHg
